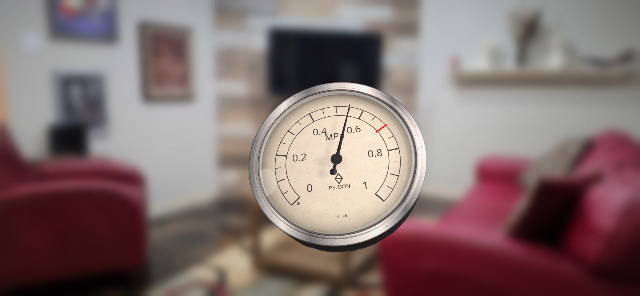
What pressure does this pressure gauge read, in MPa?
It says 0.55 MPa
